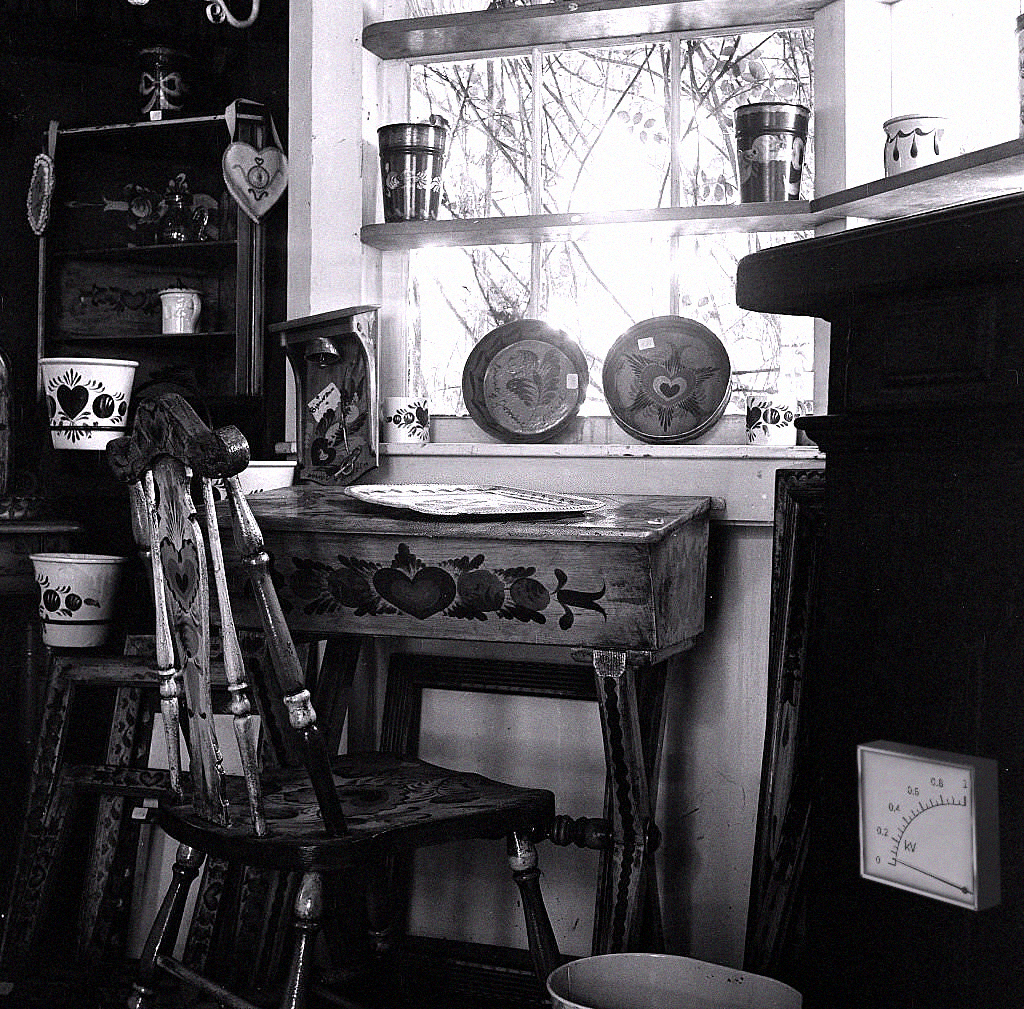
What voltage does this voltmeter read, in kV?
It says 0.05 kV
